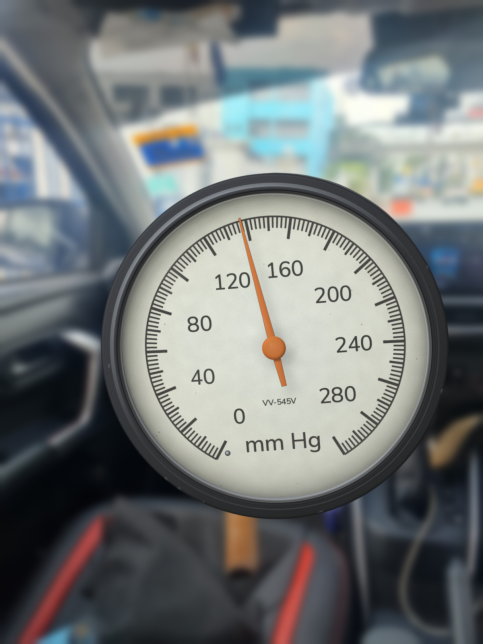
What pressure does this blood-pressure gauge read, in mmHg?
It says 138 mmHg
